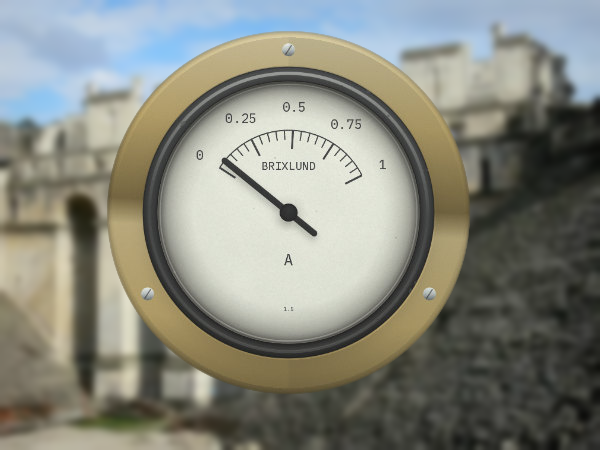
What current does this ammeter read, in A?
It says 0.05 A
